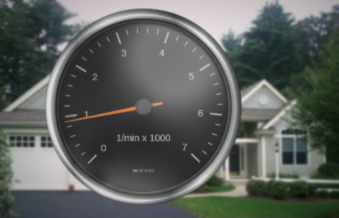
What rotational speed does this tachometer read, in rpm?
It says 900 rpm
